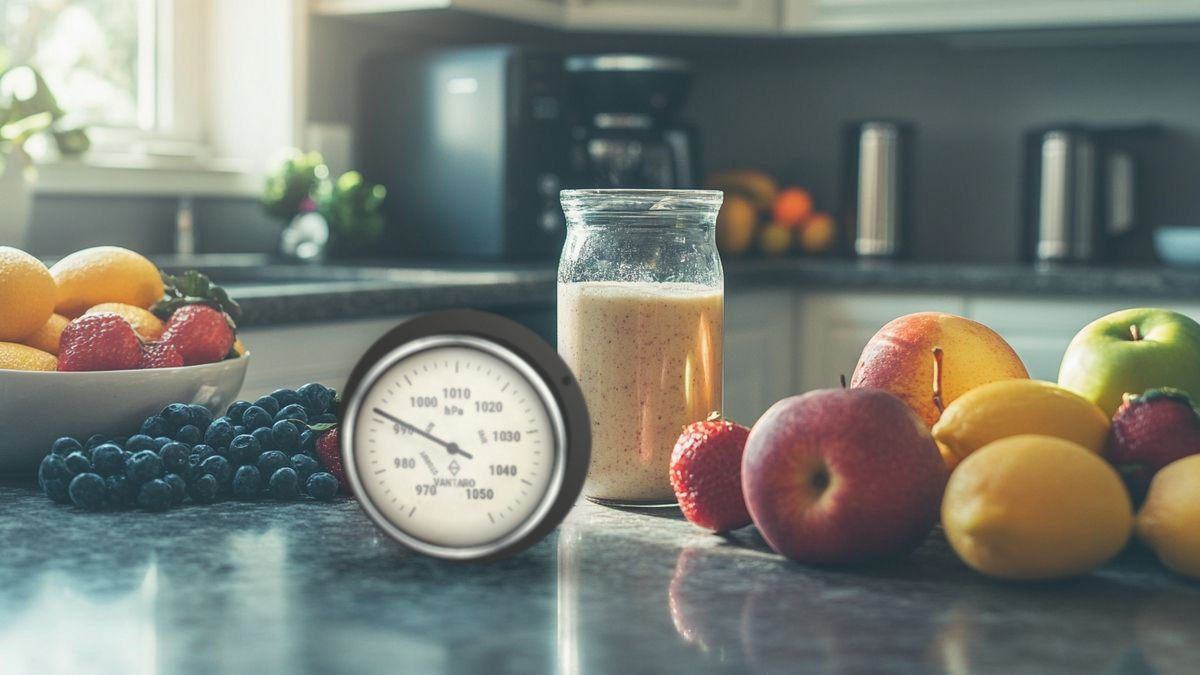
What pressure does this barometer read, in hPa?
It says 992 hPa
